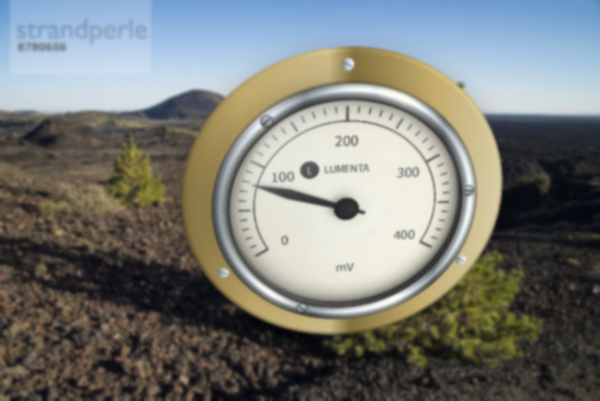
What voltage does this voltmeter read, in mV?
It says 80 mV
